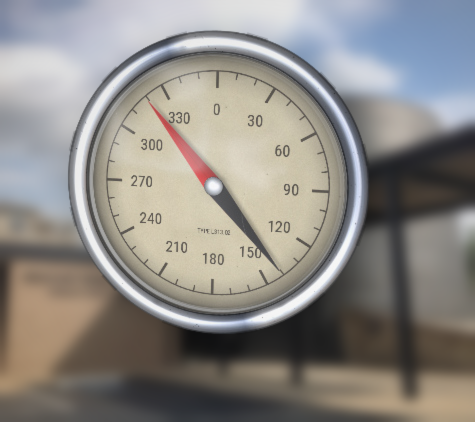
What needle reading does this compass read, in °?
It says 320 °
